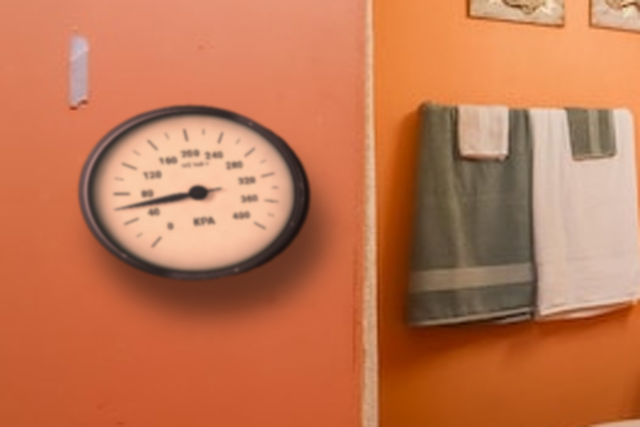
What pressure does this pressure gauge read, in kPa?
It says 60 kPa
